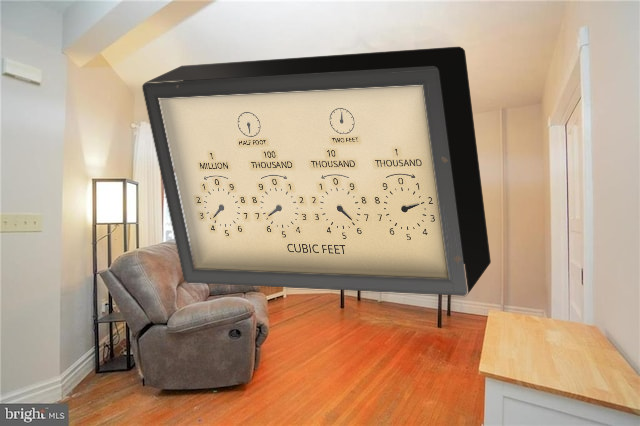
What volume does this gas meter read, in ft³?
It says 366200 ft³
